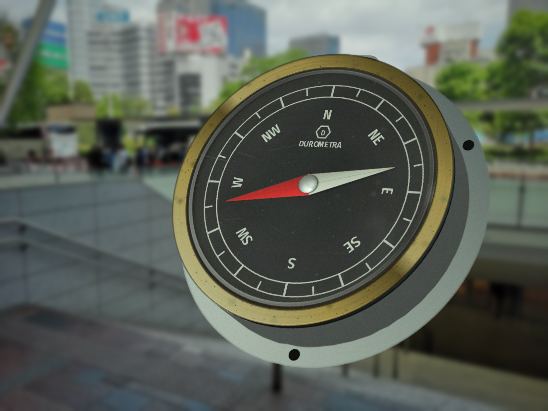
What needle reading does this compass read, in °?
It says 255 °
